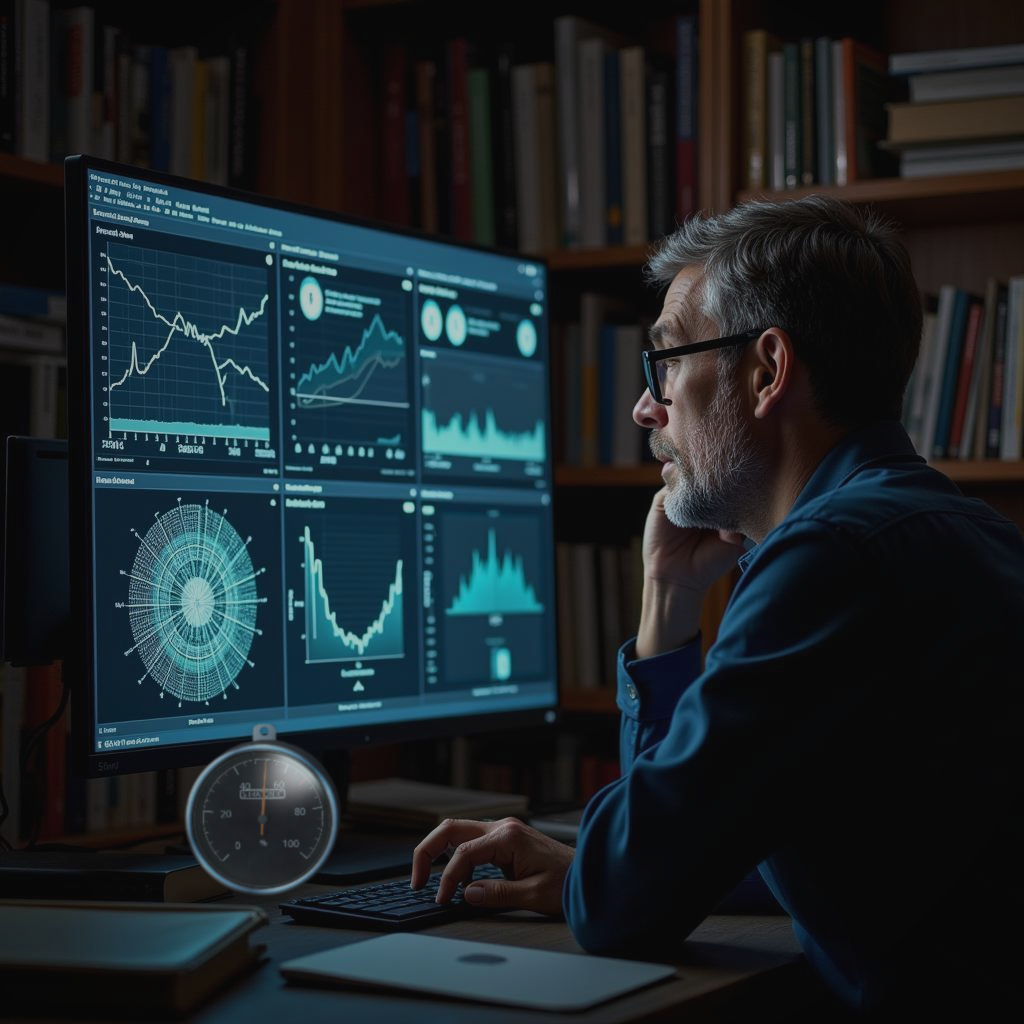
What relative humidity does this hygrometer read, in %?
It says 52 %
